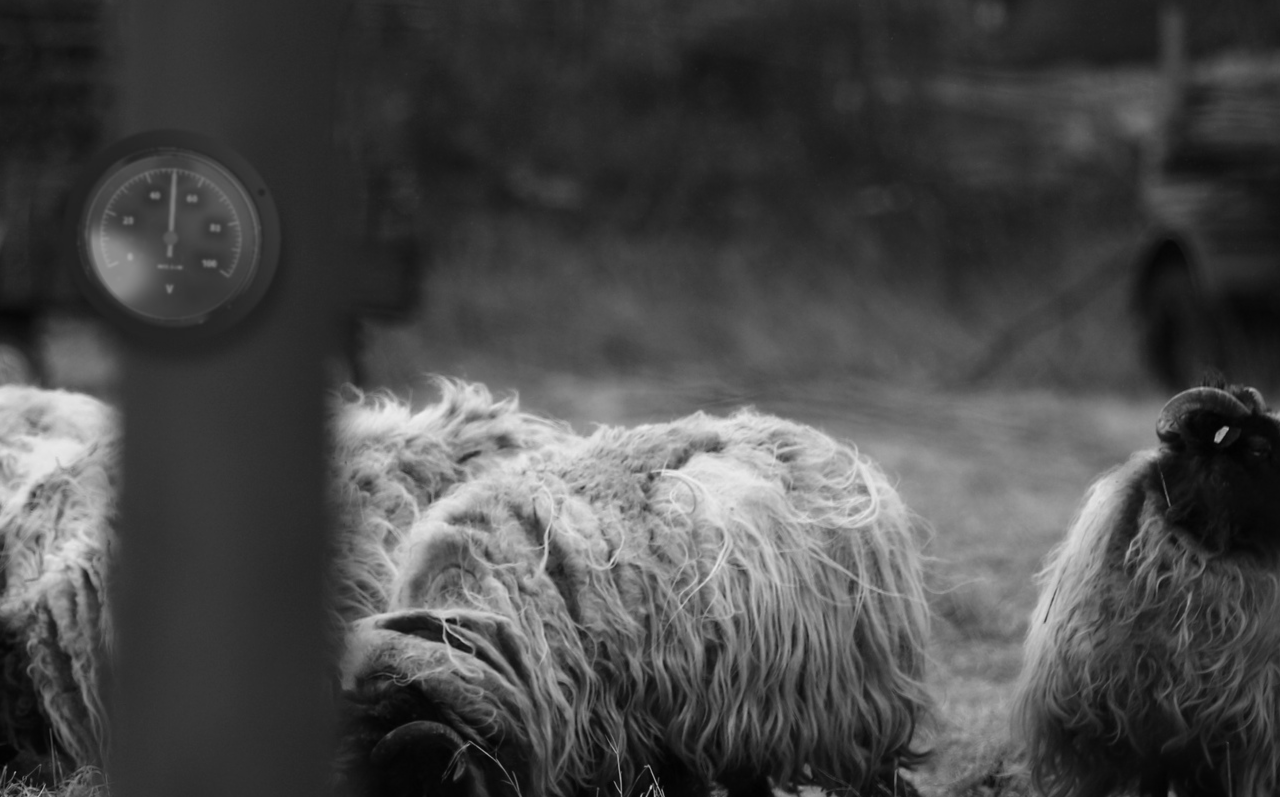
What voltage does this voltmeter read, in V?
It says 50 V
